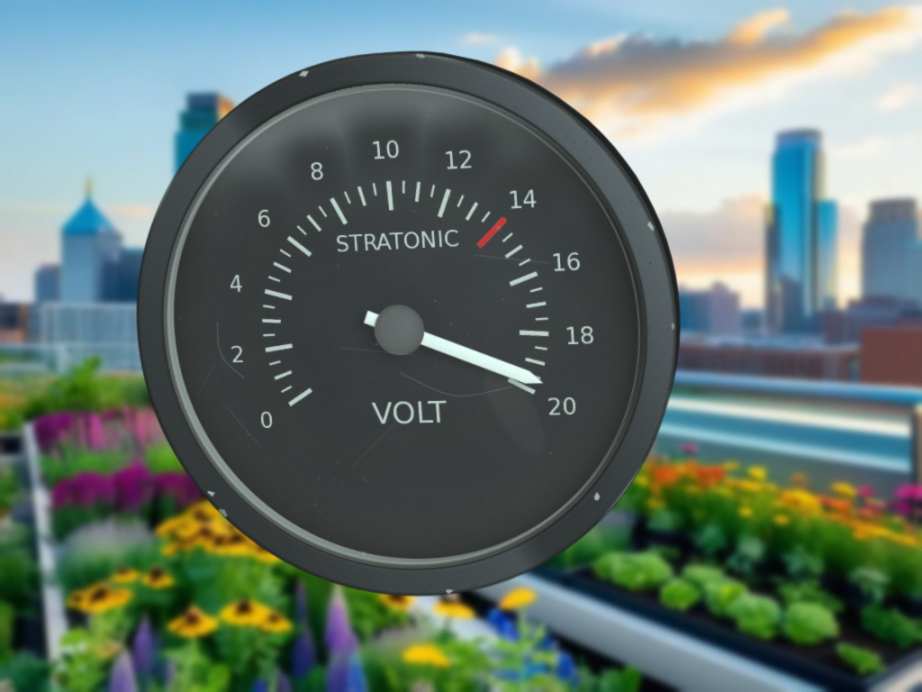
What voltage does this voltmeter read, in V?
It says 19.5 V
